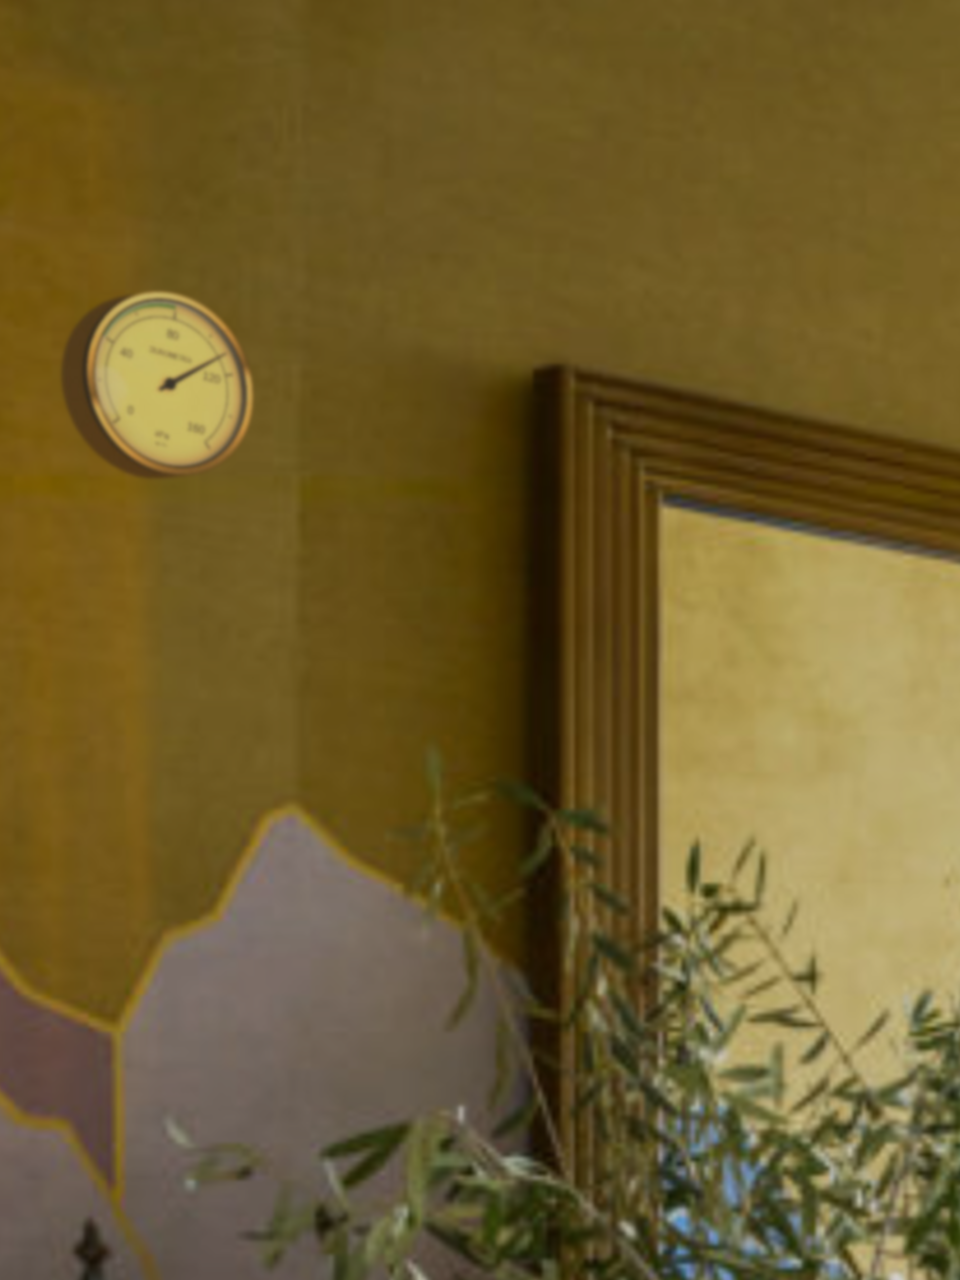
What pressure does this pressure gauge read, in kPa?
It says 110 kPa
